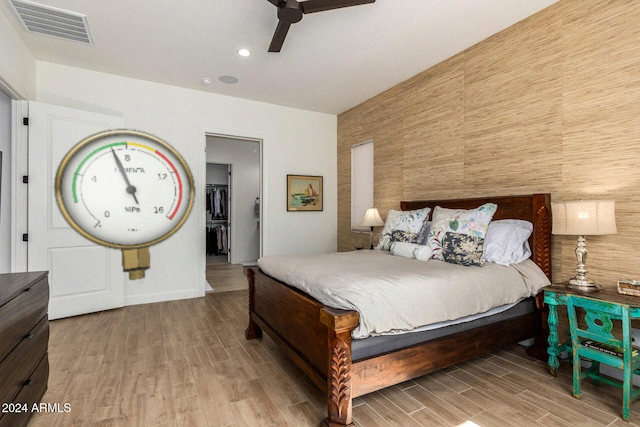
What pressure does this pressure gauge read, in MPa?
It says 7 MPa
